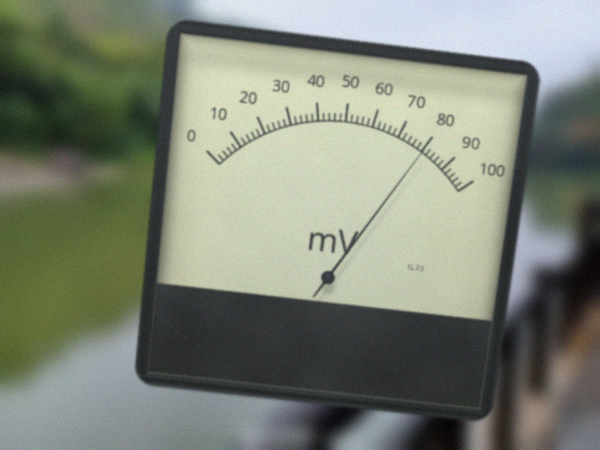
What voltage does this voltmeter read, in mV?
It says 80 mV
